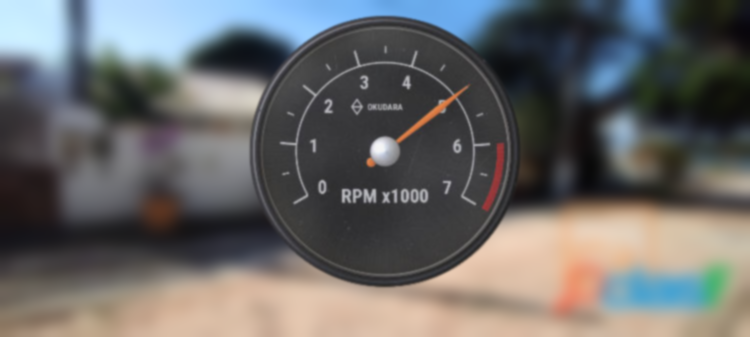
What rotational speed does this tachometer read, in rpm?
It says 5000 rpm
